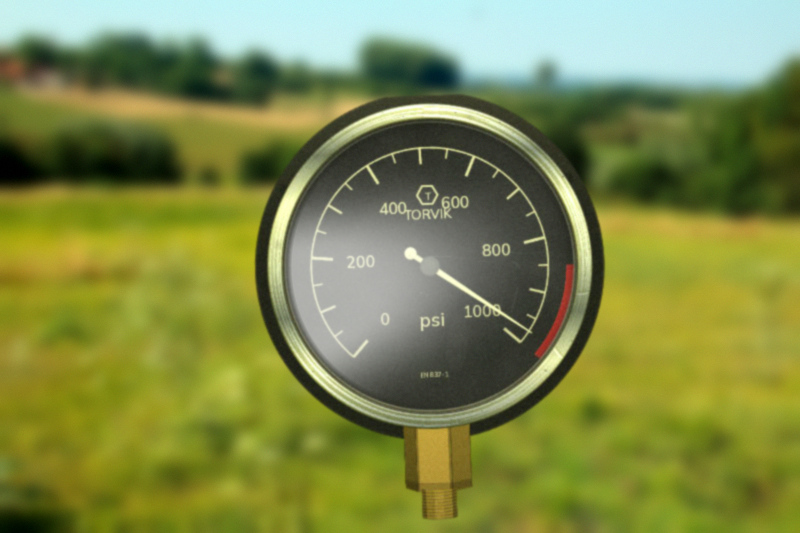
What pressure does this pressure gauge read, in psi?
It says 975 psi
